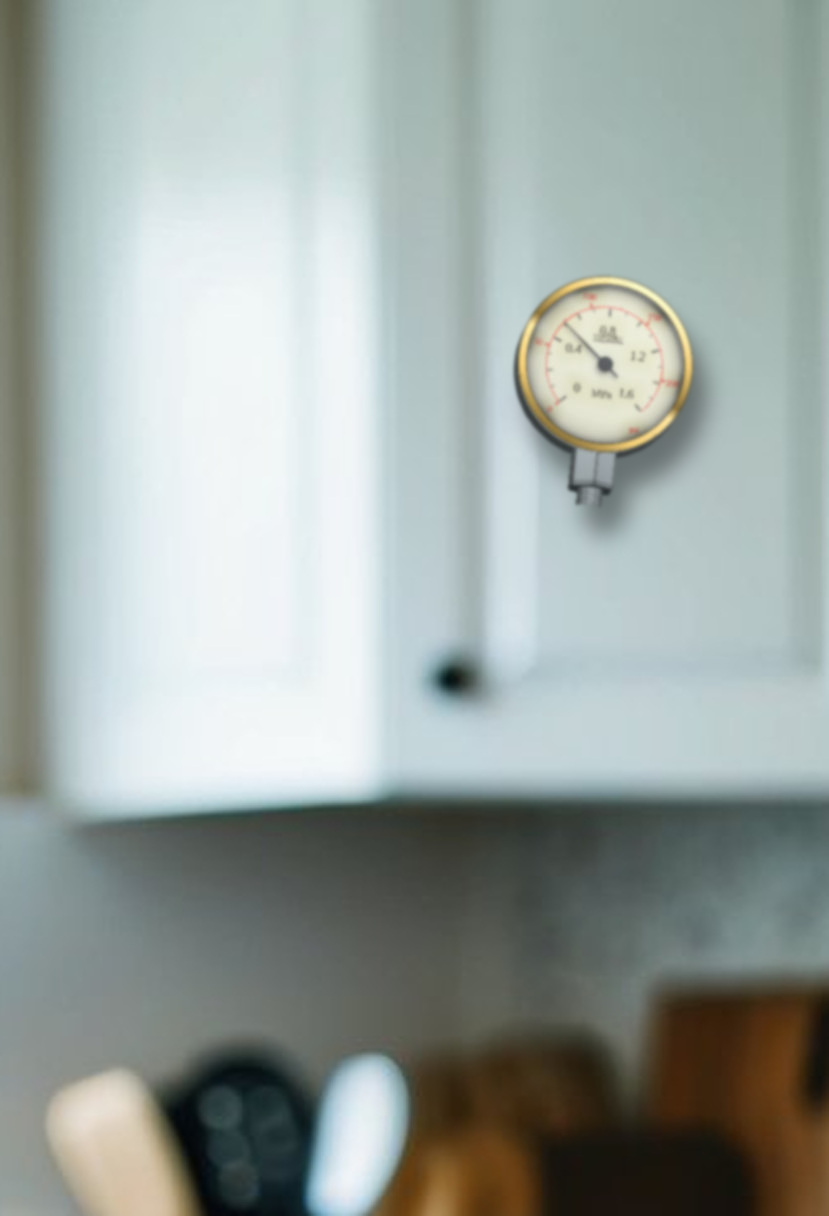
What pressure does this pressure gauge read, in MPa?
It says 0.5 MPa
